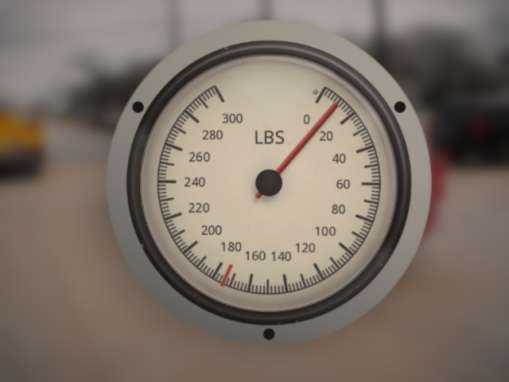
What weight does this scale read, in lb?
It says 10 lb
